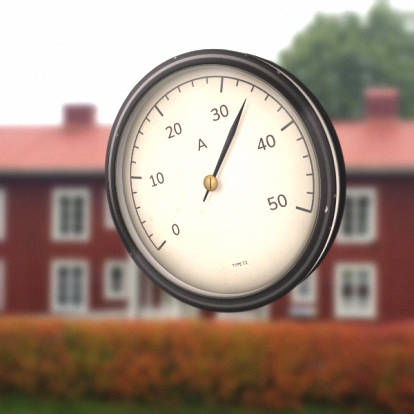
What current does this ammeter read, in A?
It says 34 A
